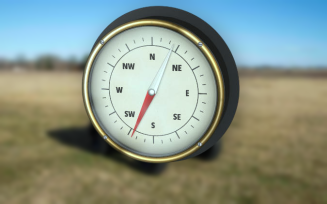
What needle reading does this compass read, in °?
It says 205 °
